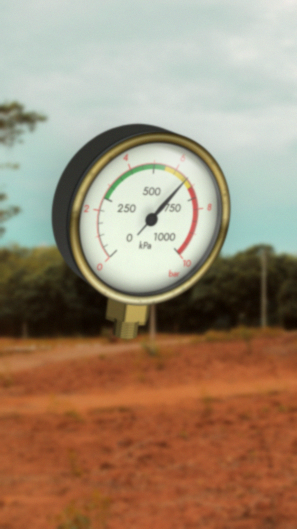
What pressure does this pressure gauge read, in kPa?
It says 650 kPa
